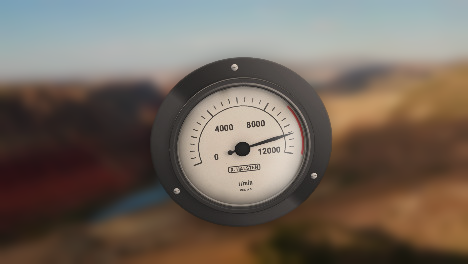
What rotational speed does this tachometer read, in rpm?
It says 10500 rpm
